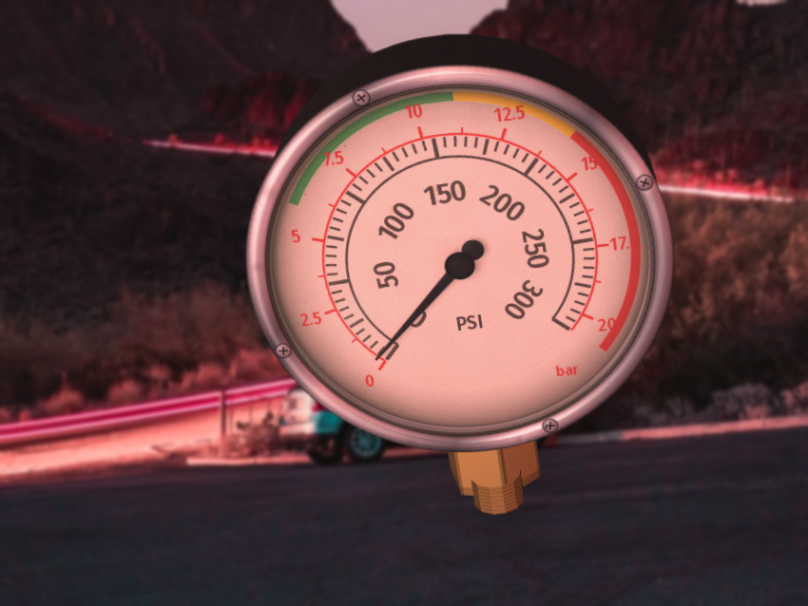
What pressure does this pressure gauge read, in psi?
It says 5 psi
